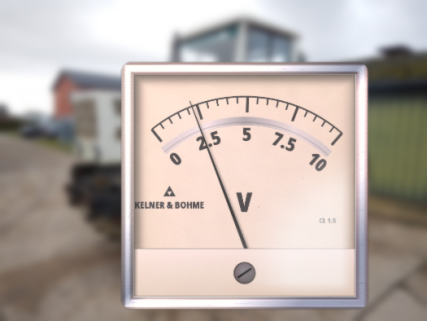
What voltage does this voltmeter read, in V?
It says 2.25 V
